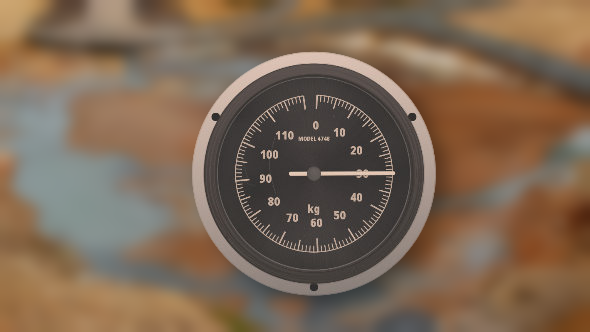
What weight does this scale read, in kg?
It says 30 kg
